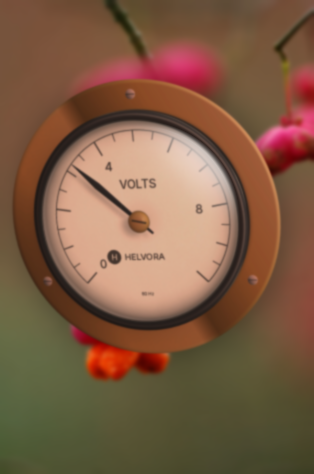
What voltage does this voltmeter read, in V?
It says 3.25 V
